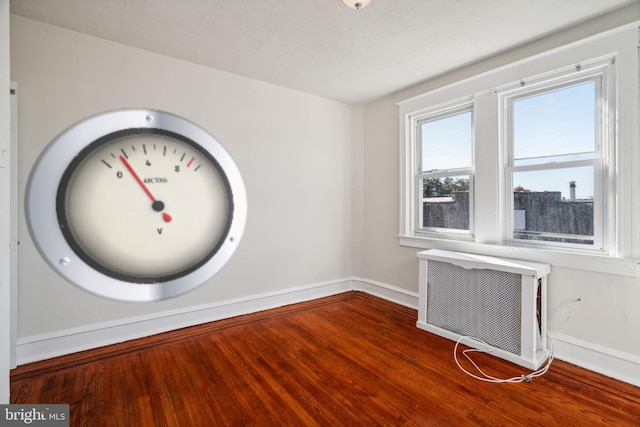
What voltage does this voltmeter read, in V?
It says 1.5 V
